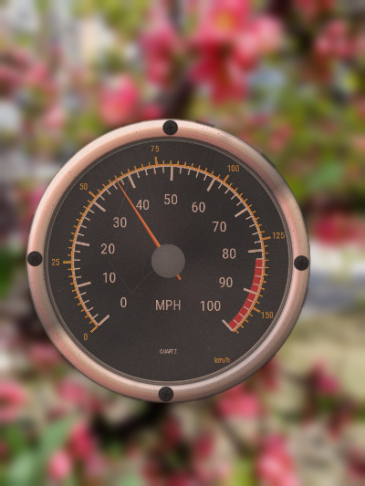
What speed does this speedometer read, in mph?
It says 37 mph
